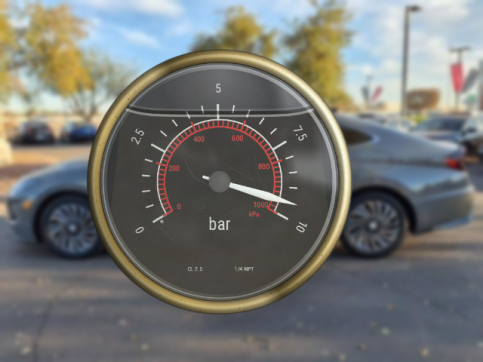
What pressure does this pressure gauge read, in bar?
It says 9.5 bar
